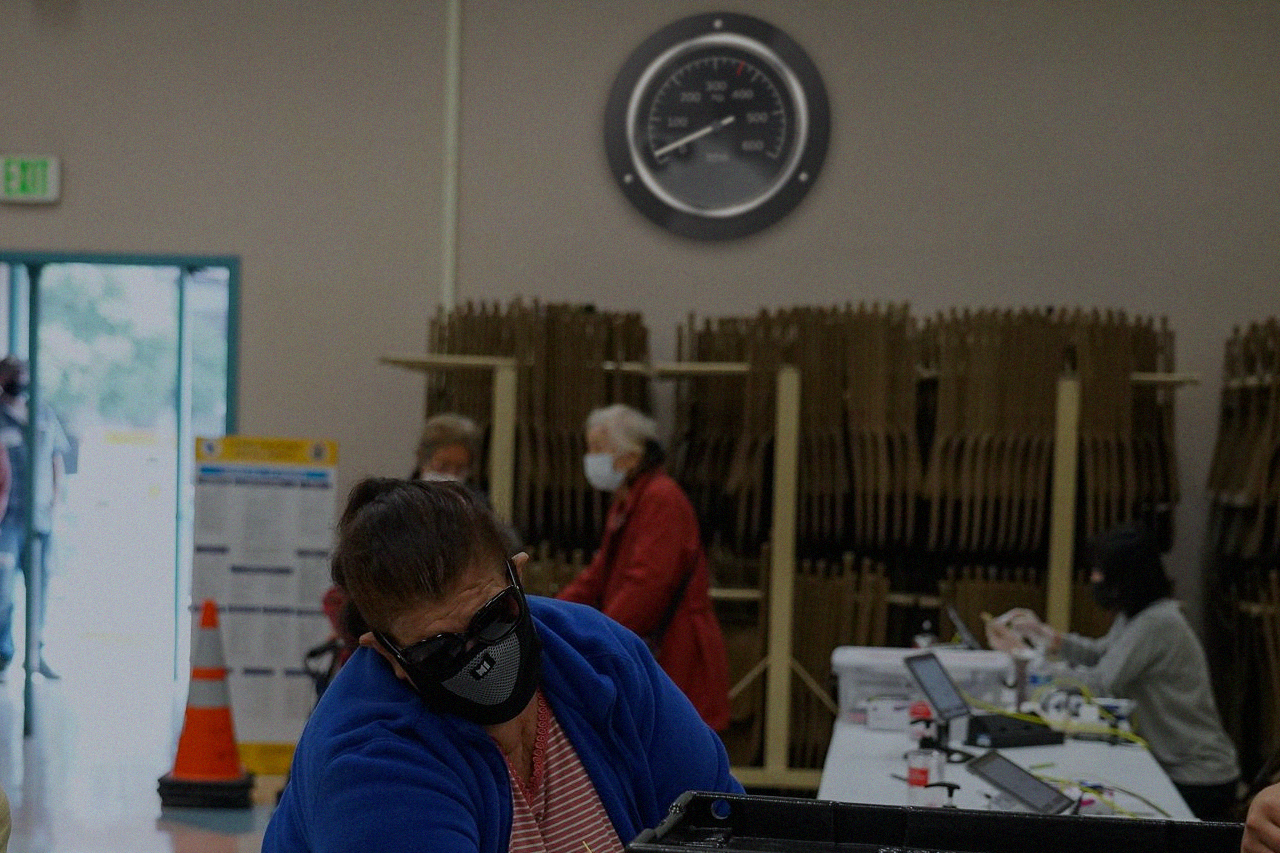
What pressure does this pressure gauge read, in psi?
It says 20 psi
